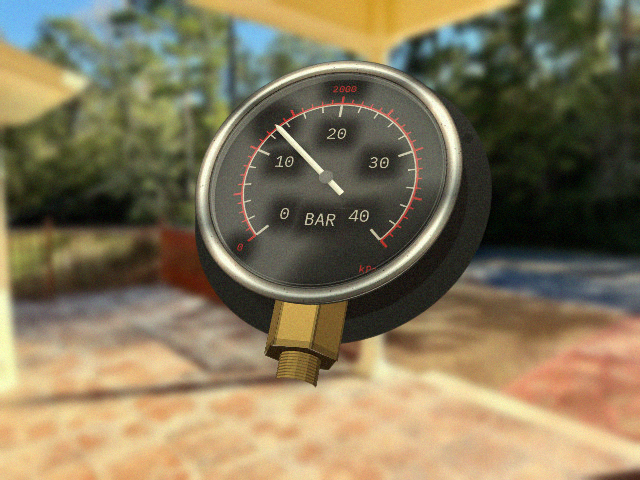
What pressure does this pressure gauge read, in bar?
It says 13 bar
